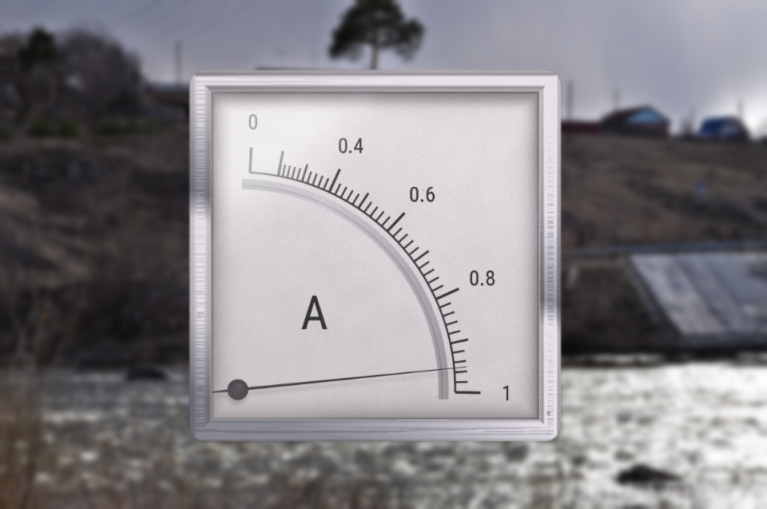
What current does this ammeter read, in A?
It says 0.95 A
